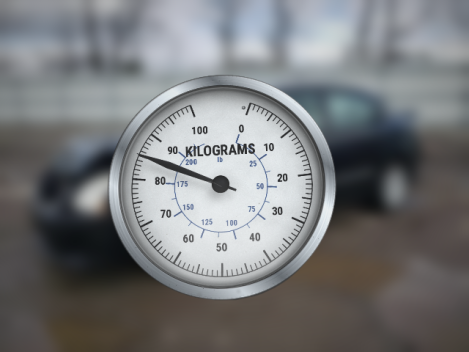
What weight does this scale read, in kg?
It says 85 kg
